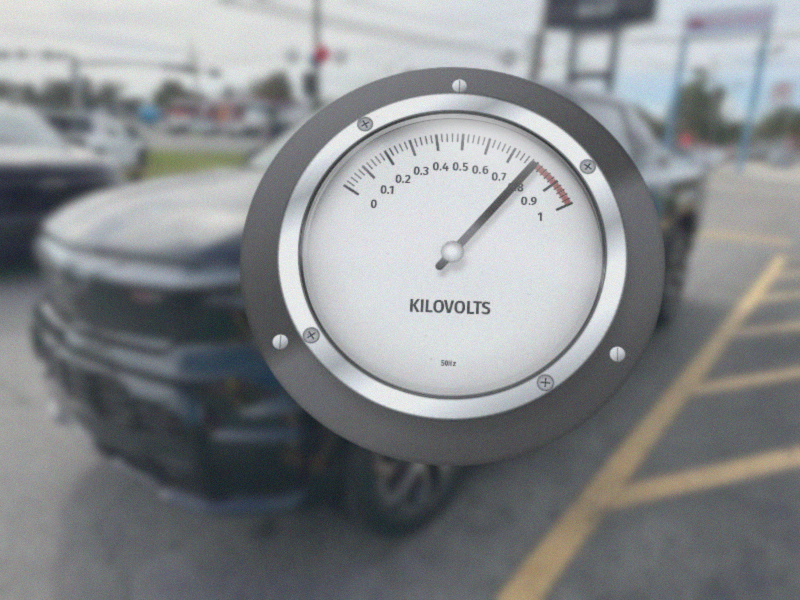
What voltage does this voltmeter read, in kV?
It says 0.8 kV
